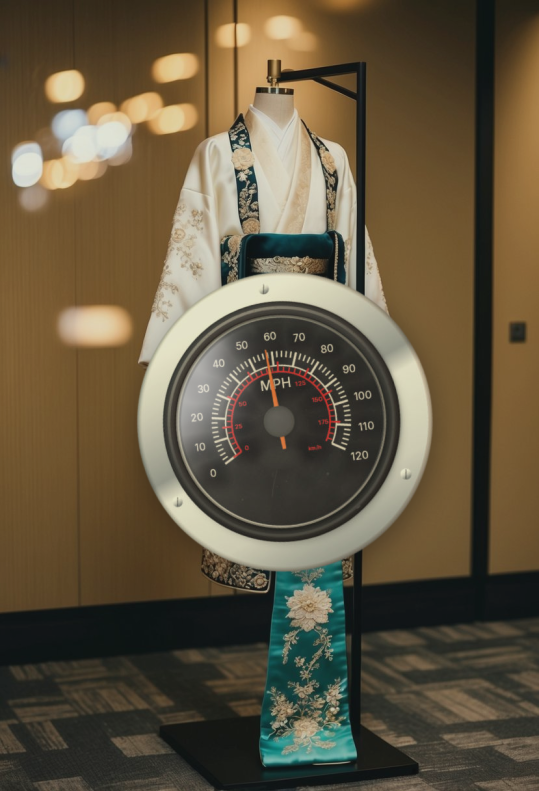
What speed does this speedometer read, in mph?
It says 58 mph
